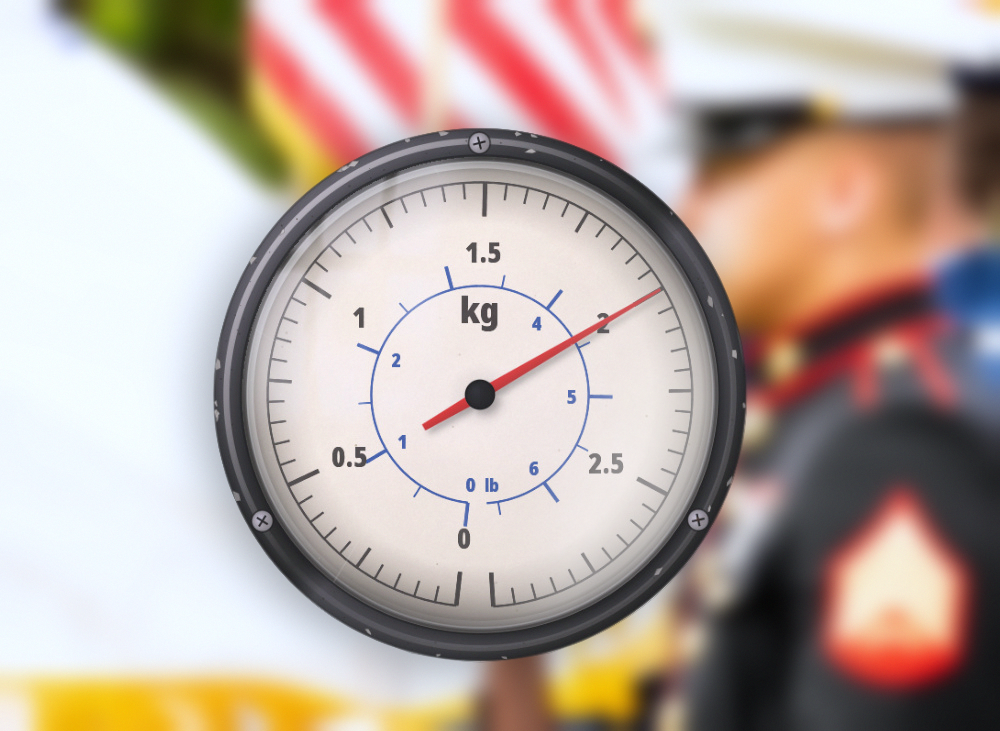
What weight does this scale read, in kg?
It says 2 kg
